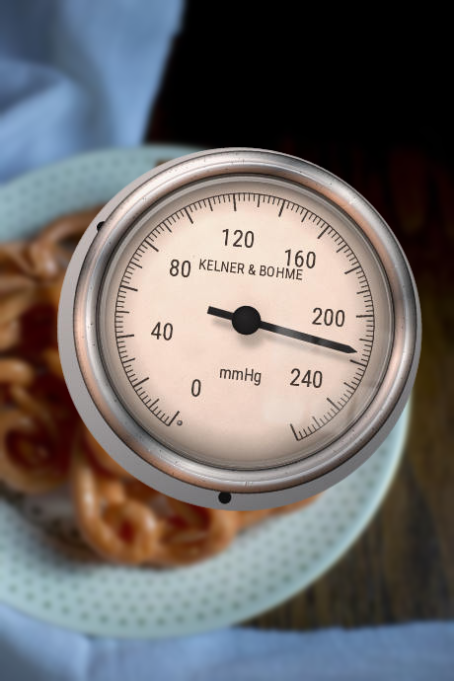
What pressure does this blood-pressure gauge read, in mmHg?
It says 216 mmHg
